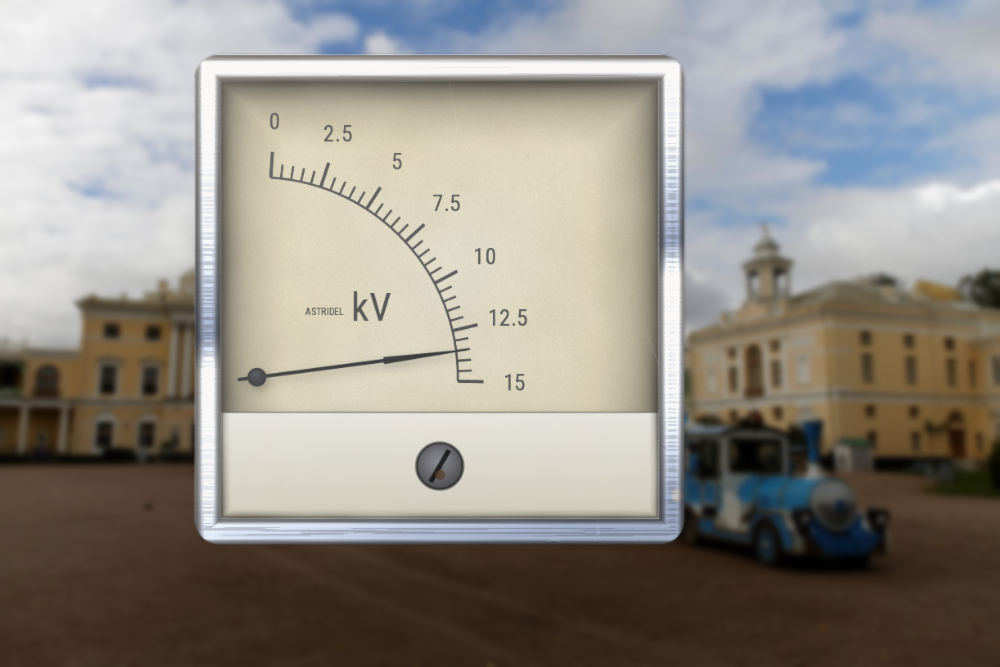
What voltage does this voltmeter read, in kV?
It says 13.5 kV
